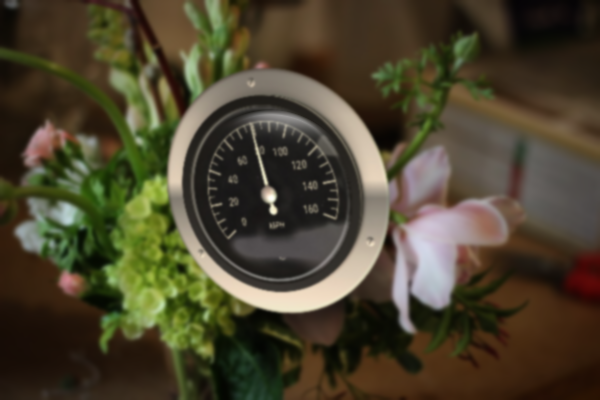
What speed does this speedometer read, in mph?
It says 80 mph
